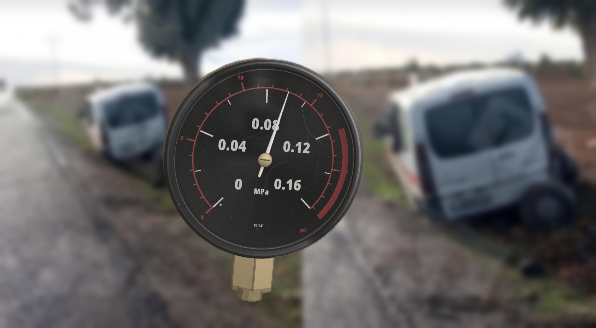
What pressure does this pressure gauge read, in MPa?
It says 0.09 MPa
